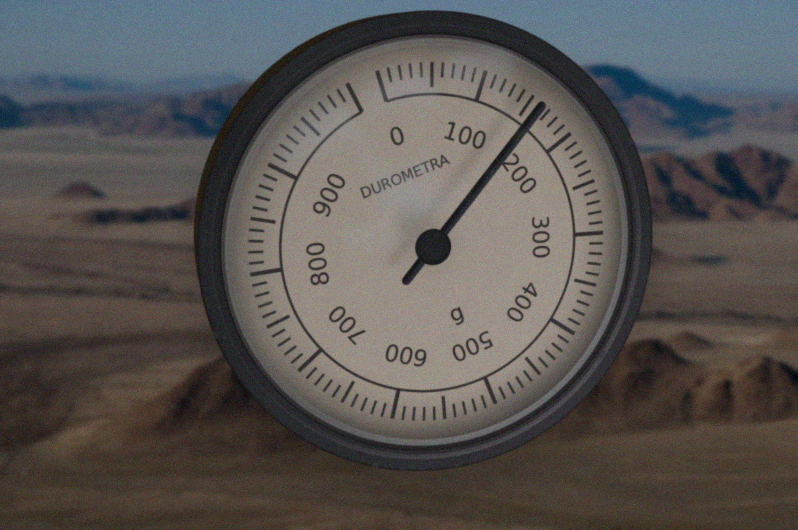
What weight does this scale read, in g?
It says 160 g
